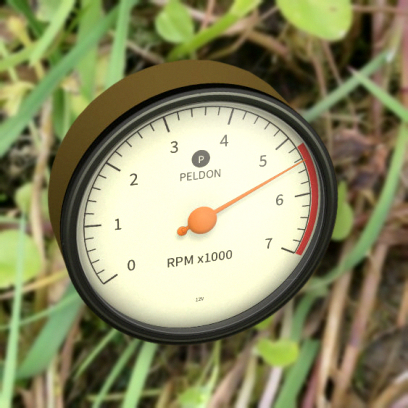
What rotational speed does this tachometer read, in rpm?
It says 5400 rpm
